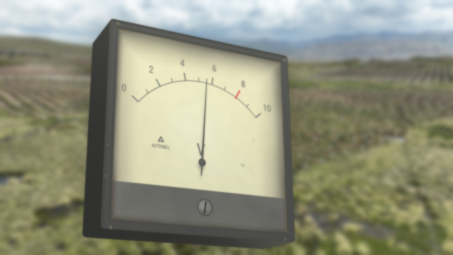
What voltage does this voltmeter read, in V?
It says 5.5 V
